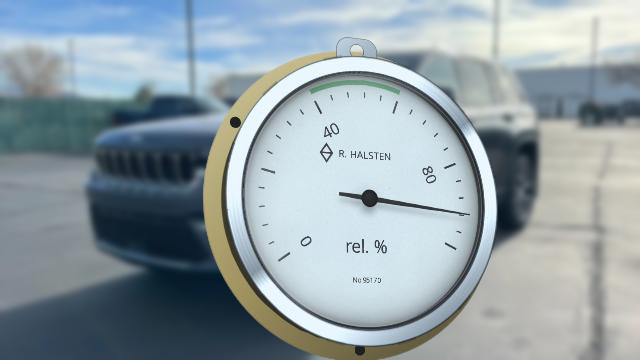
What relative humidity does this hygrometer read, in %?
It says 92 %
